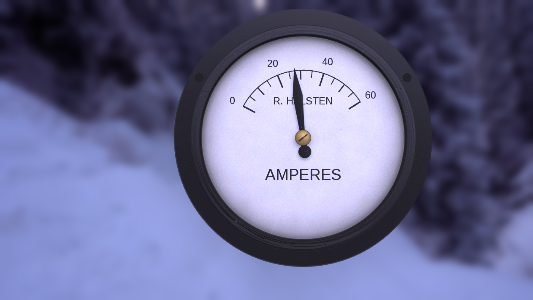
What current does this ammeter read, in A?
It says 27.5 A
